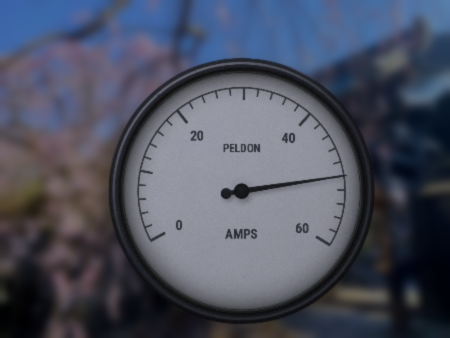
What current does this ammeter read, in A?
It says 50 A
